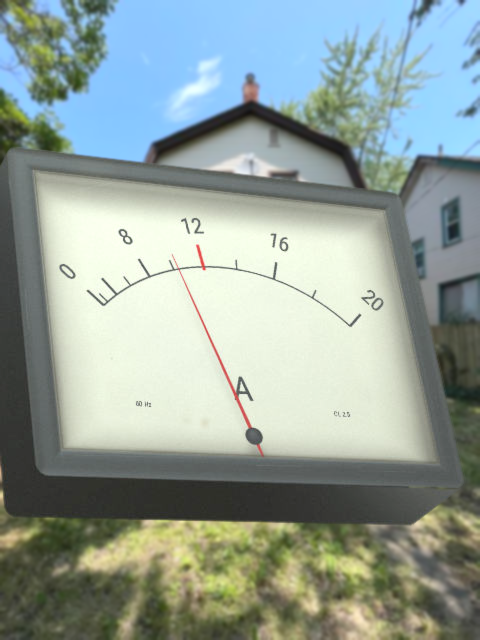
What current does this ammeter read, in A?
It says 10 A
